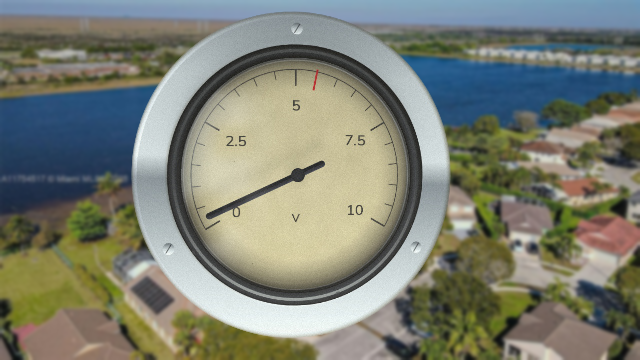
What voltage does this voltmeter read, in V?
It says 0.25 V
